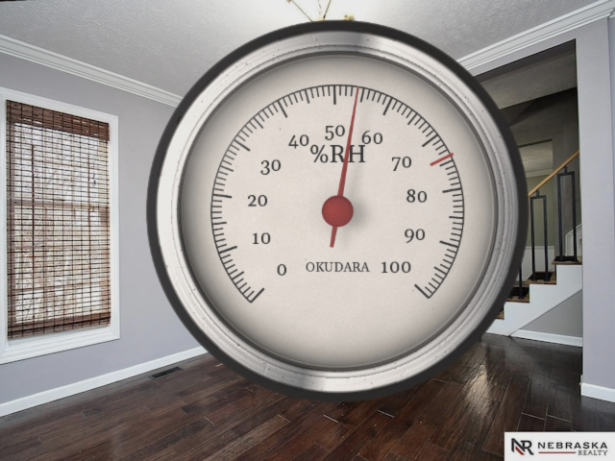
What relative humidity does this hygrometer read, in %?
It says 54 %
